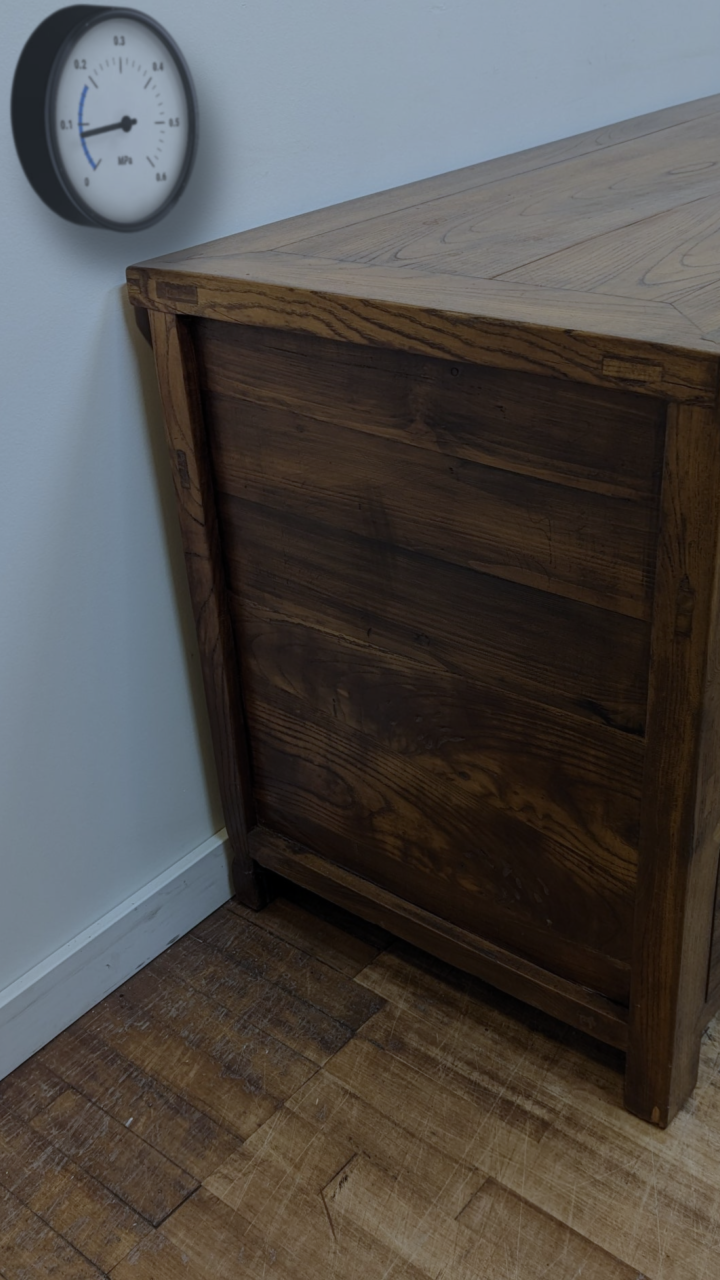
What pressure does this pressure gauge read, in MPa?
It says 0.08 MPa
